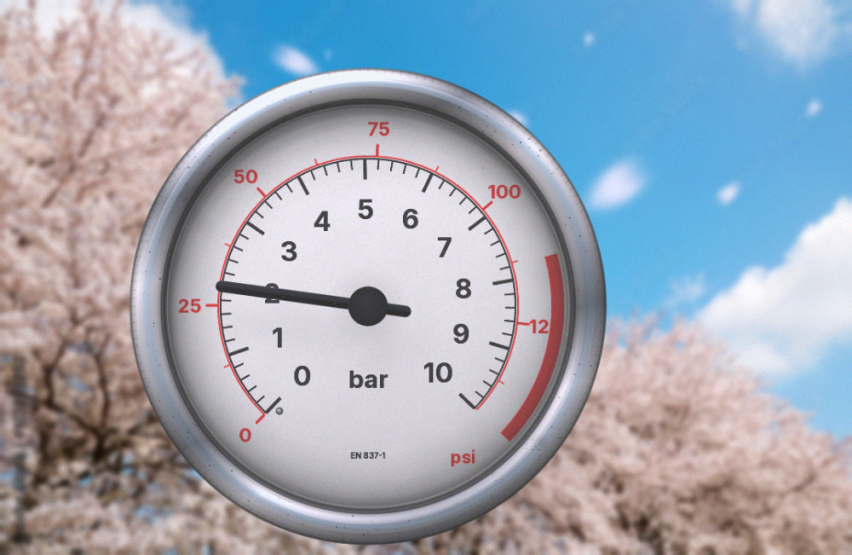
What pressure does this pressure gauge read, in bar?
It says 2 bar
